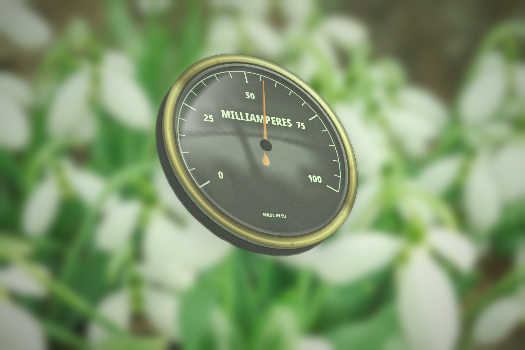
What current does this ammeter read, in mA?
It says 55 mA
